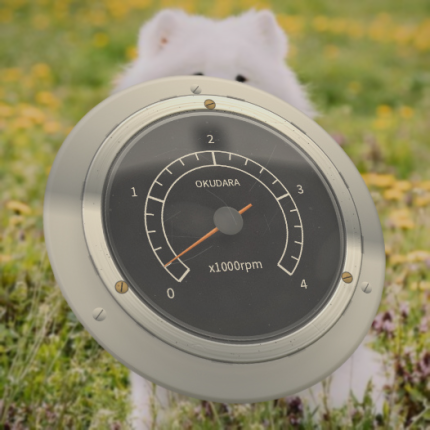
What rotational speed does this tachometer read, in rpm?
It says 200 rpm
